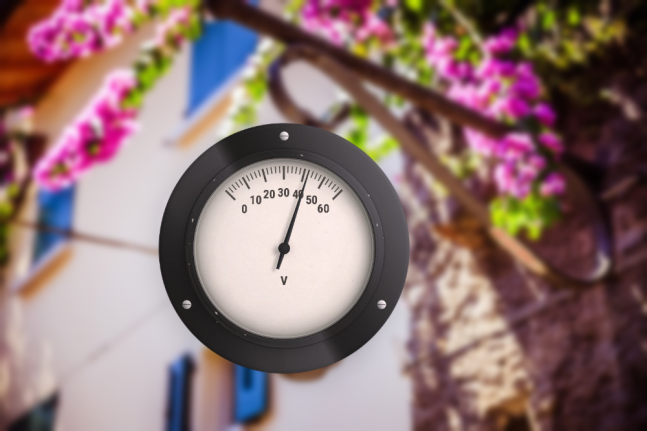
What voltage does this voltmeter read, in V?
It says 42 V
